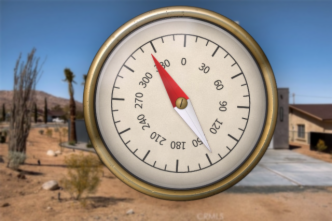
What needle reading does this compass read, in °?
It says 325 °
